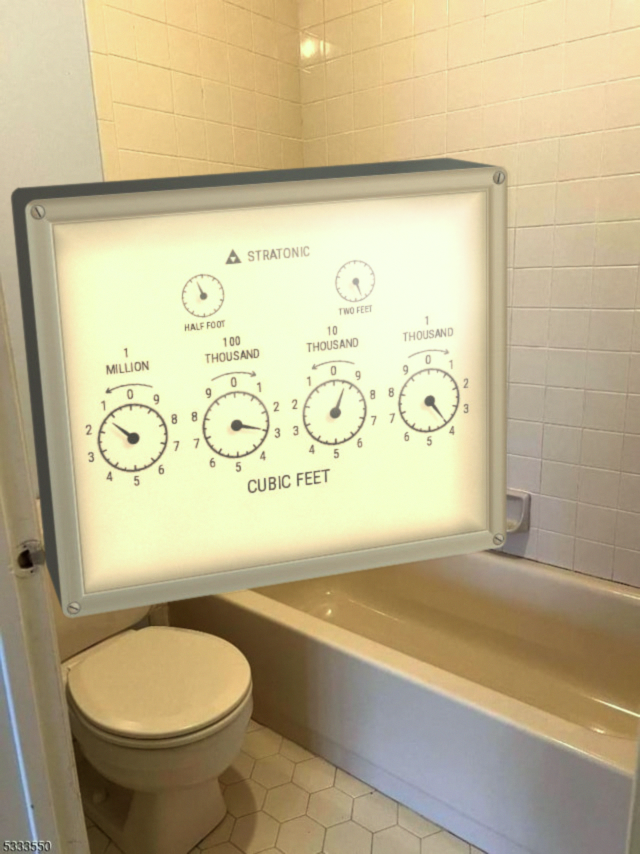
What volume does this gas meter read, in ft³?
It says 129400 ft³
